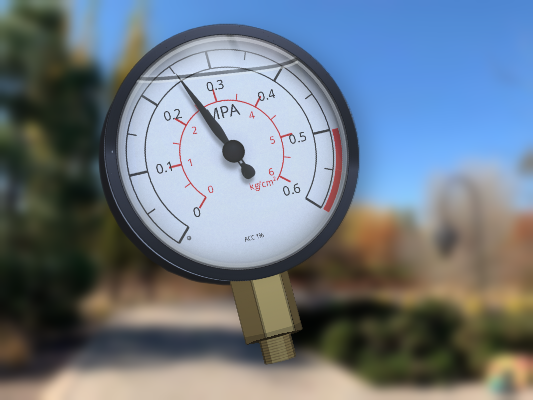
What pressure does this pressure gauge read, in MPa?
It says 0.25 MPa
